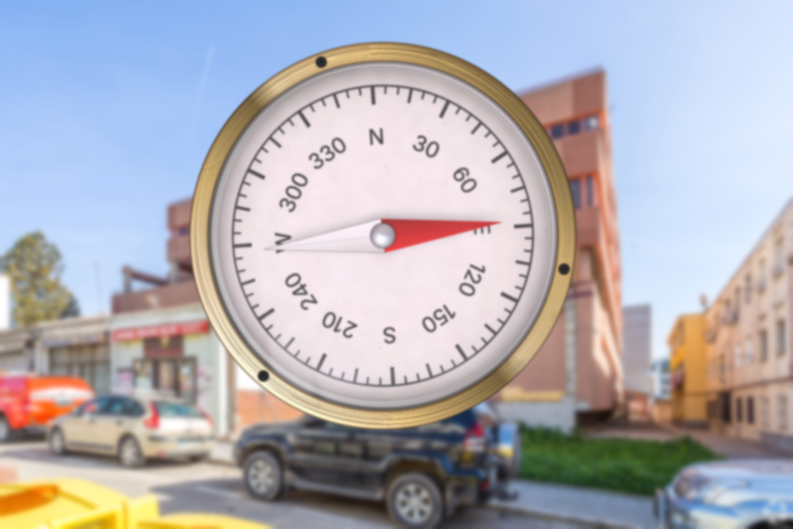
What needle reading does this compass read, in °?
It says 87.5 °
